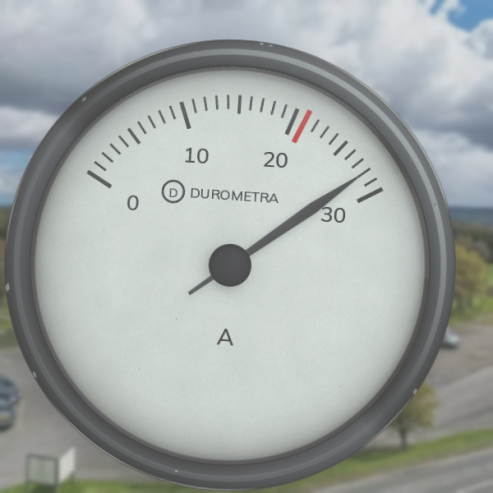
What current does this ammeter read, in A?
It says 28 A
